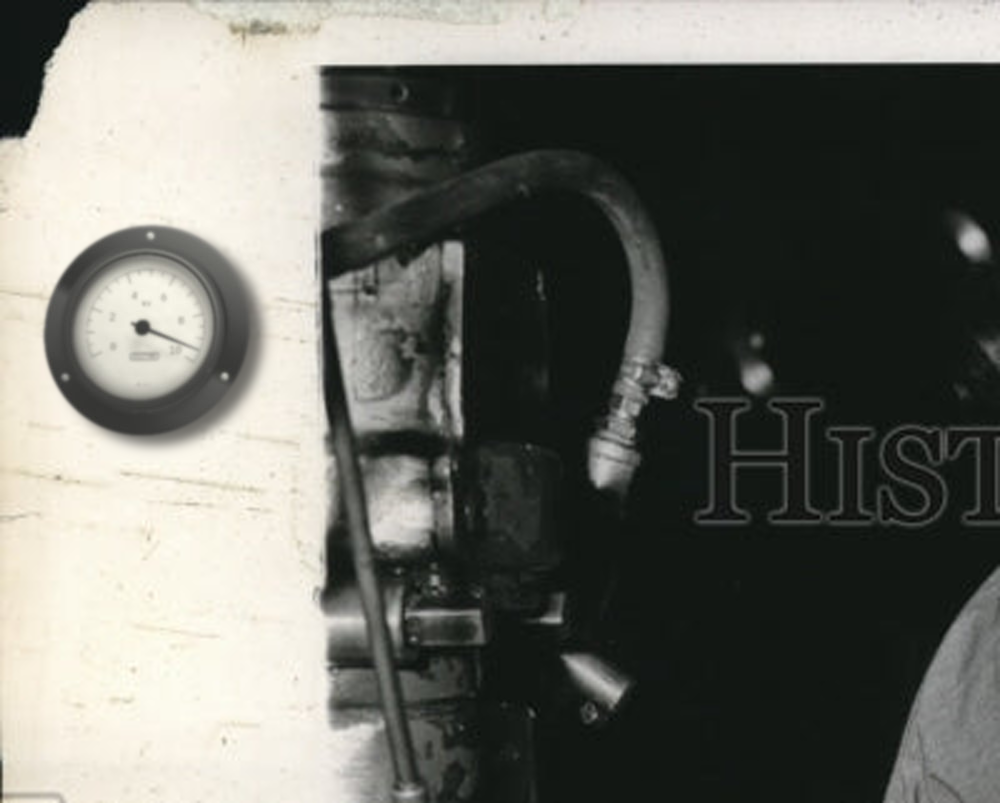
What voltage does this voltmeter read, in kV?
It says 9.5 kV
